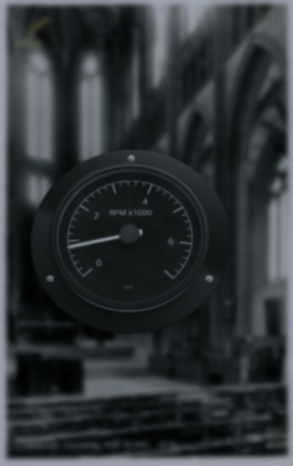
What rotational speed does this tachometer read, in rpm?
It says 800 rpm
